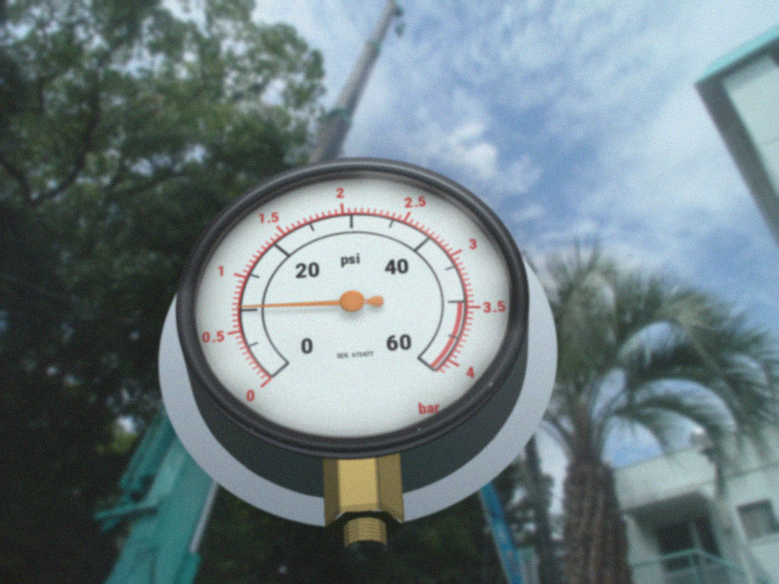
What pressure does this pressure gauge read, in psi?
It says 10 psi
